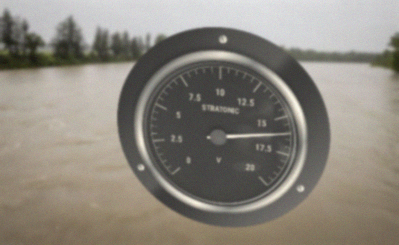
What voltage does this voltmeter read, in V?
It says 16 V
